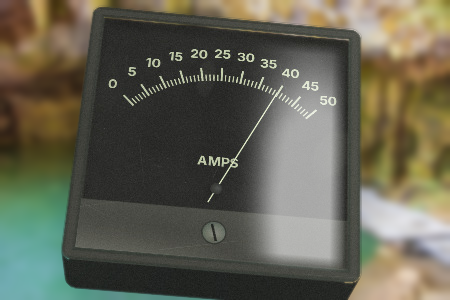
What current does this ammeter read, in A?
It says 40 A
